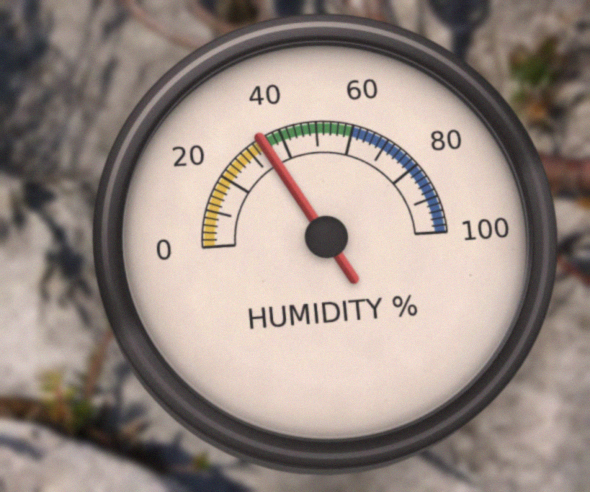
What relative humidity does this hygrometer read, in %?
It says 34 %
